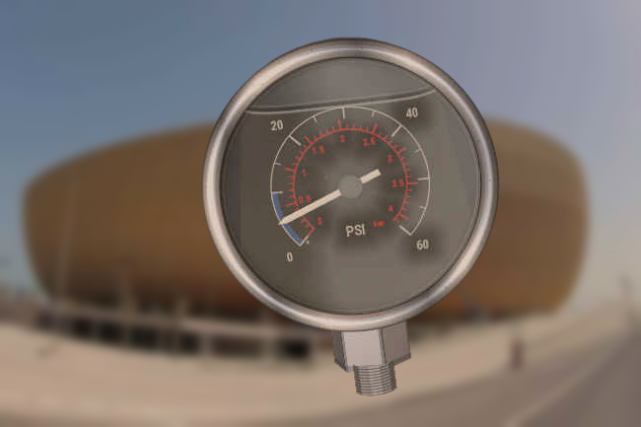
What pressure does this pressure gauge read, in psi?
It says 5 psi
